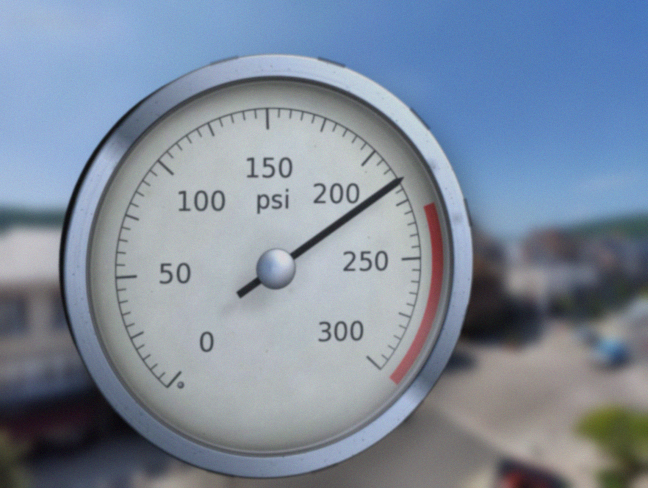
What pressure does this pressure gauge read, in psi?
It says 215 psi
